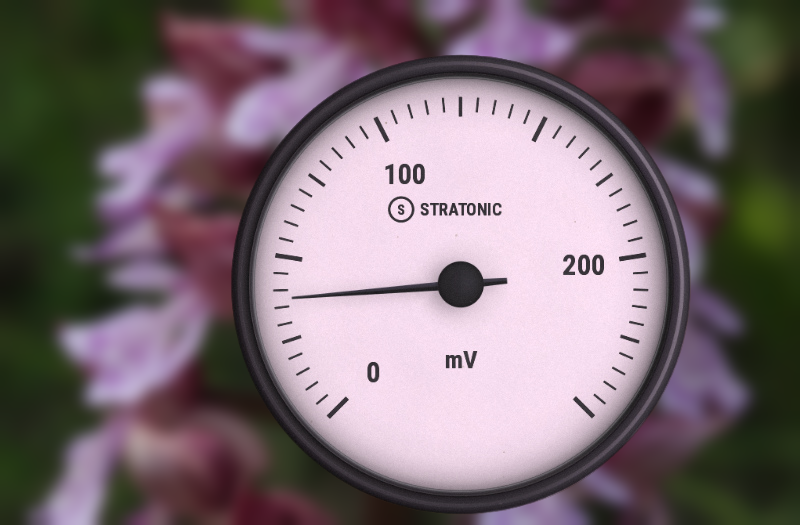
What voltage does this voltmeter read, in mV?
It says 37.5 mV
